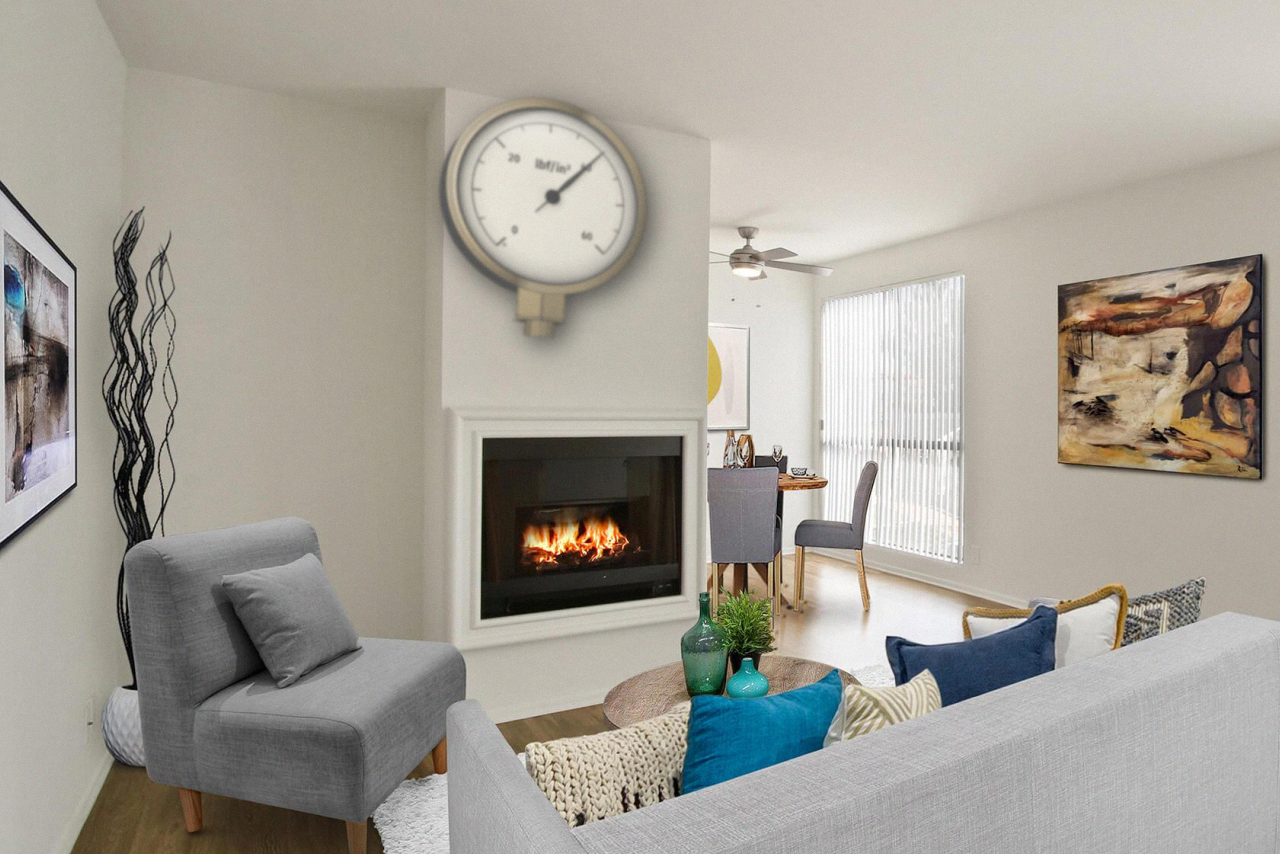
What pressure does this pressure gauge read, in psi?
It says 40 psi
